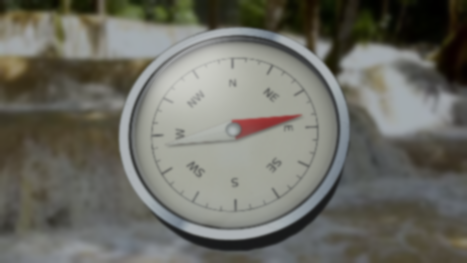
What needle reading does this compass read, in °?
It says 80 °
